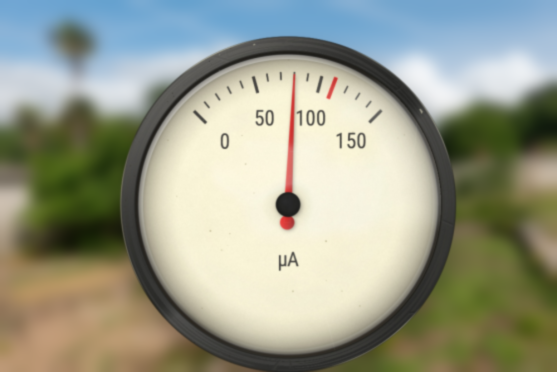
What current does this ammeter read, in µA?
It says 80 µA
